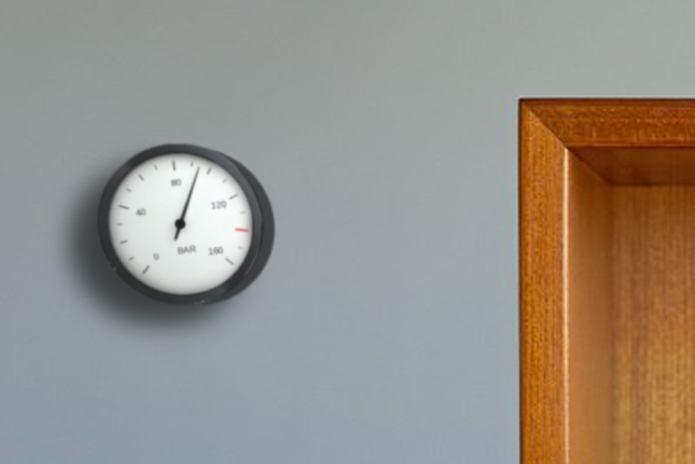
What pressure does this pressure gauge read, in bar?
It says 95 bar
